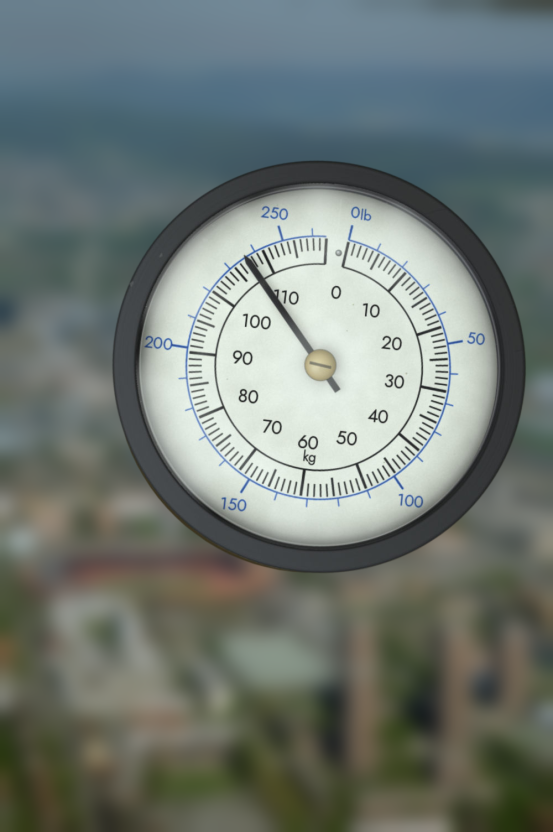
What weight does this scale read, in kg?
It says 107 kg
